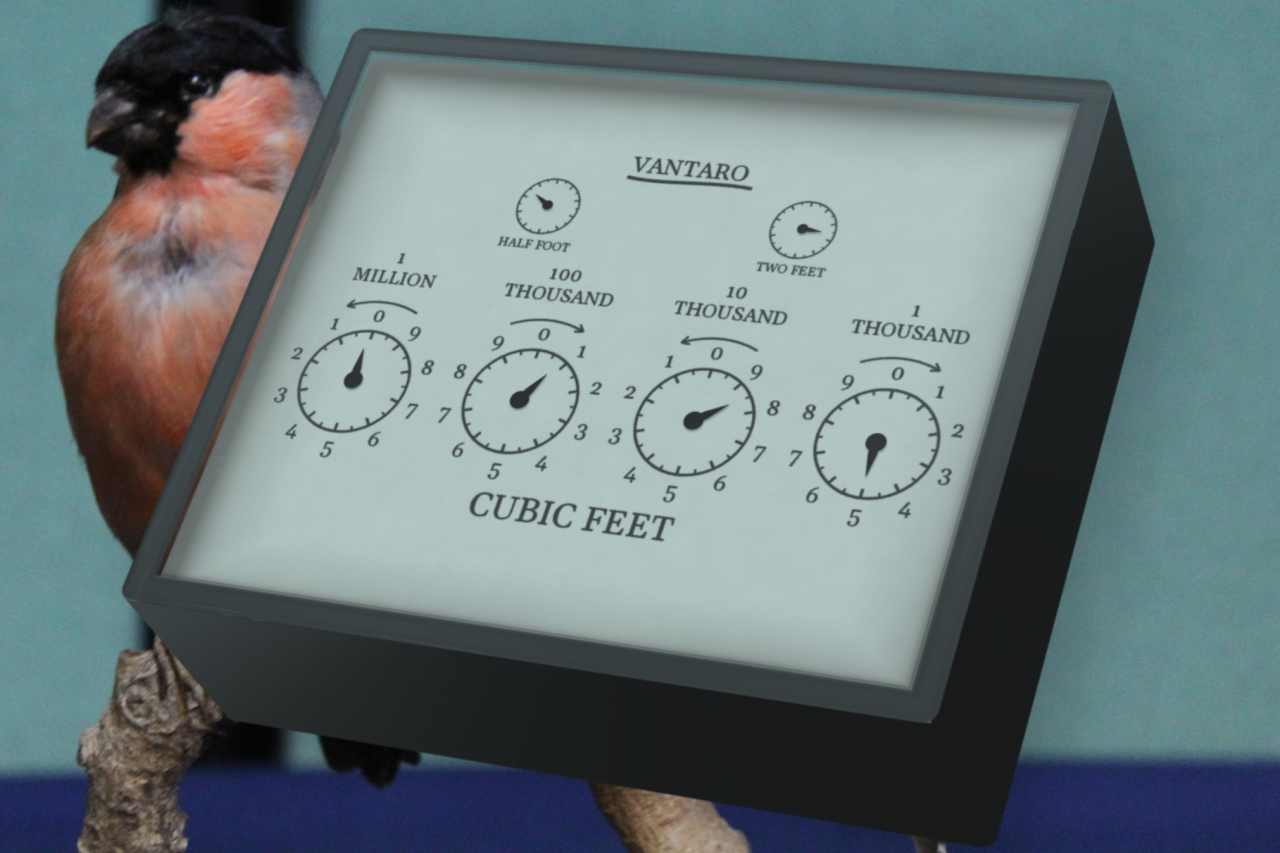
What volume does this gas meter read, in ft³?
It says 8500 ft³
